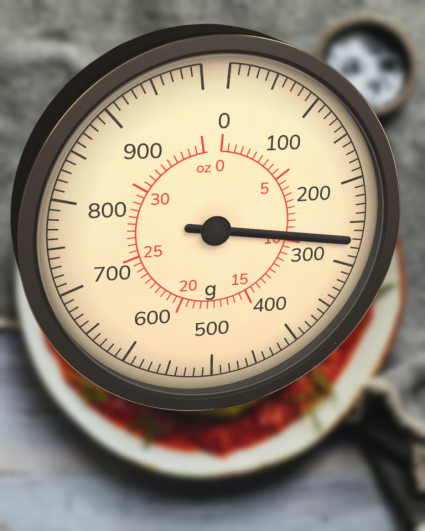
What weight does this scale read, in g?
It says 270 g
